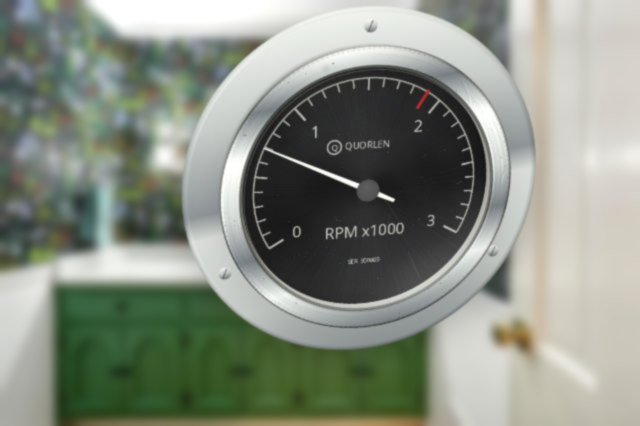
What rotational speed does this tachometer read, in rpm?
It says 700 rpm
